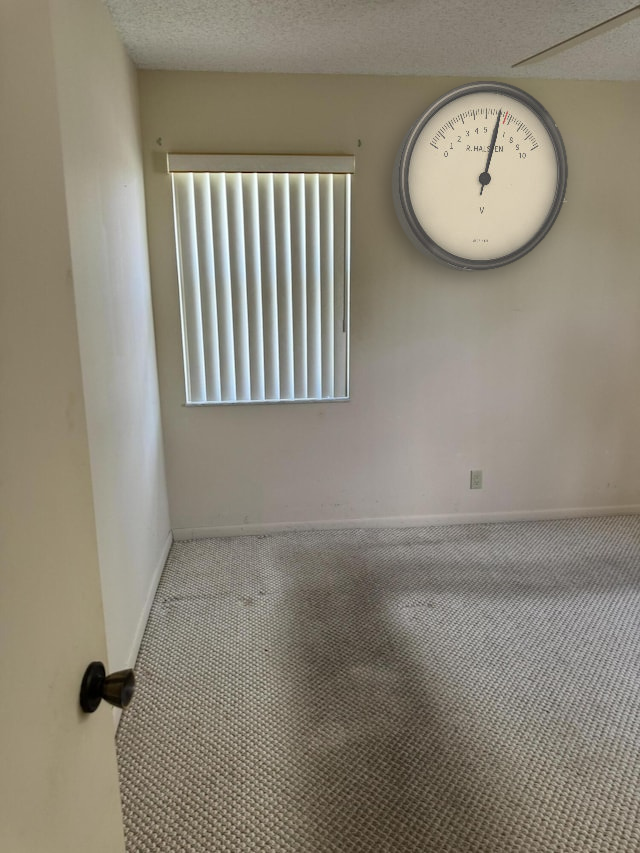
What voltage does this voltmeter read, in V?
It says 6 V
